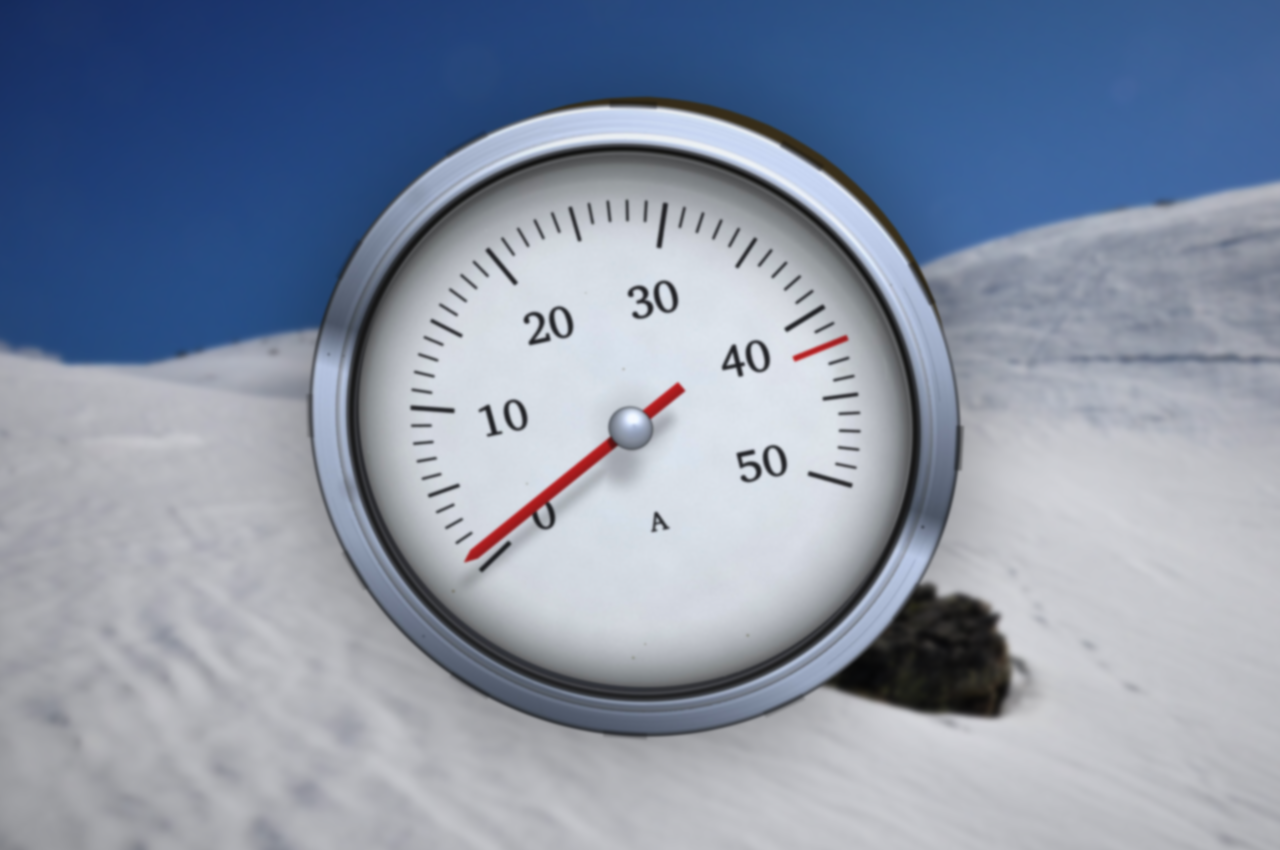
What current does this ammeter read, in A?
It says 1 A
